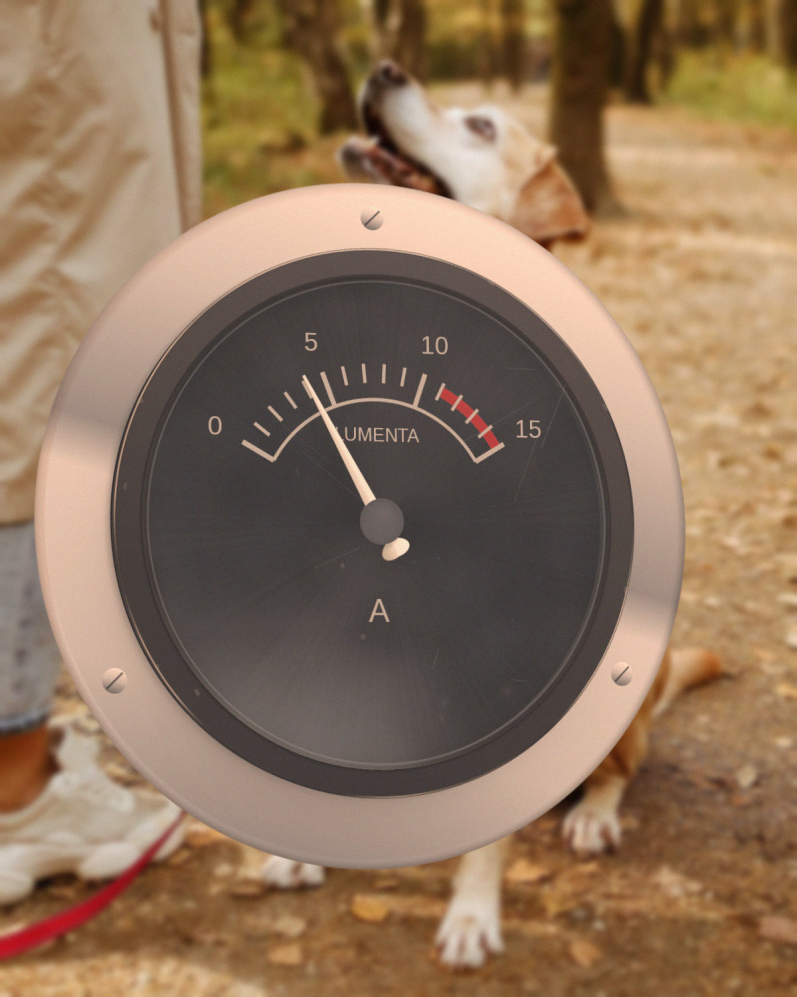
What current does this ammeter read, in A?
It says 4 A
